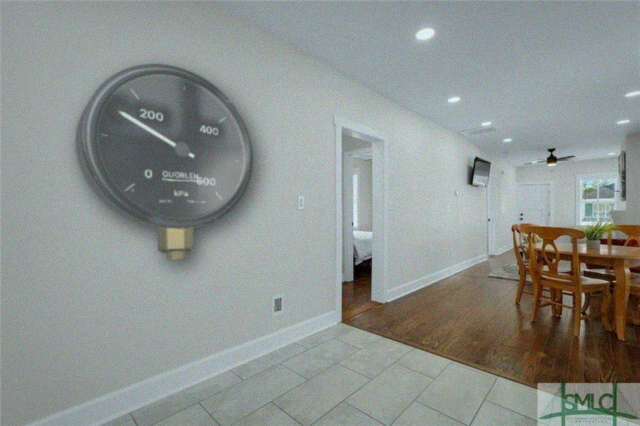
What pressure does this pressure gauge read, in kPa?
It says 150 kPa
